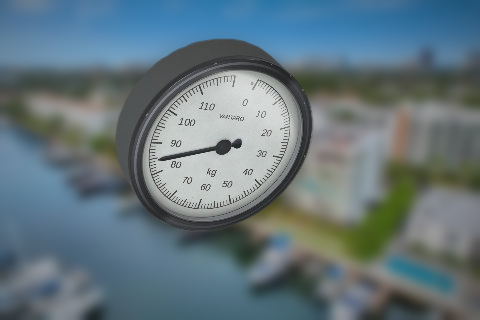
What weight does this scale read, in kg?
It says 85 kg
